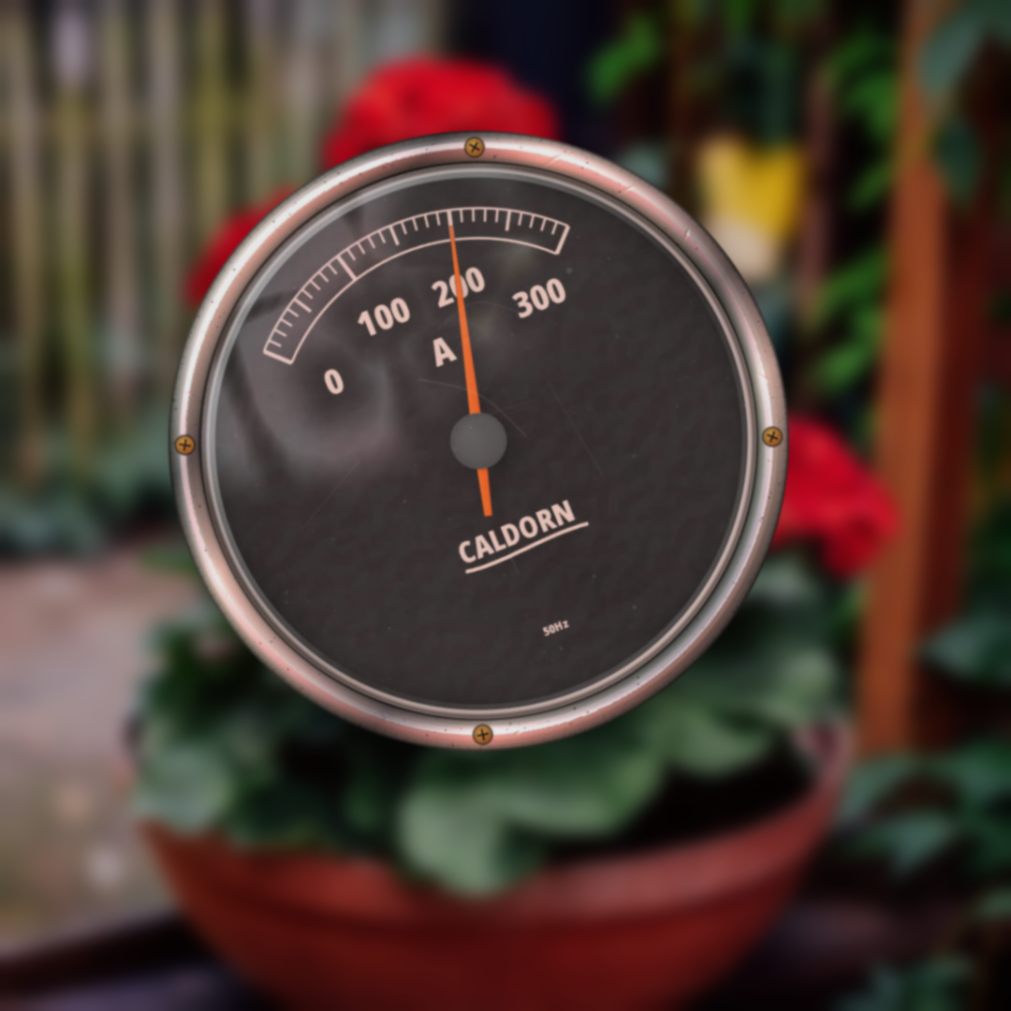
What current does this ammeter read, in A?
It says 200 A
